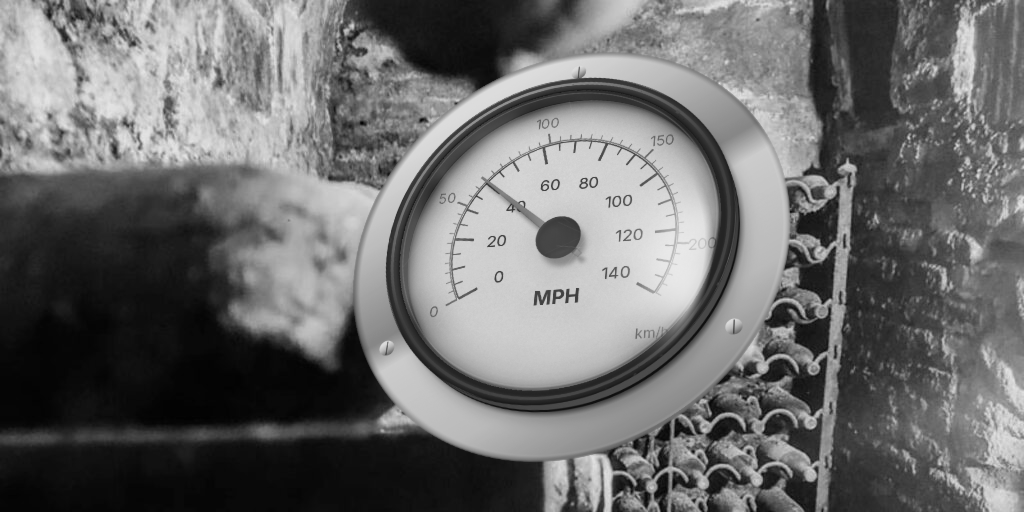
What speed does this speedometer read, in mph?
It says 40 mph
